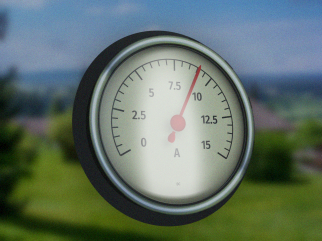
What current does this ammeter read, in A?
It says 9 A
